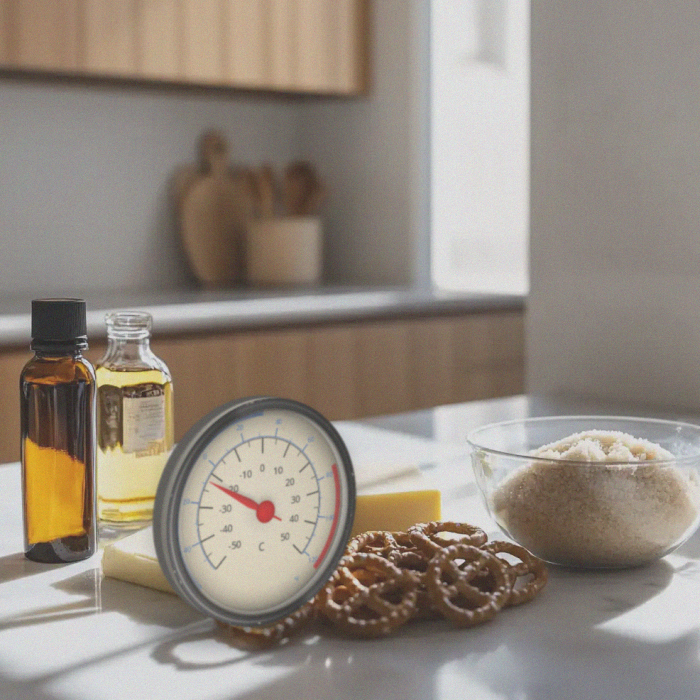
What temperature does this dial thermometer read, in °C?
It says -22.5 °C
